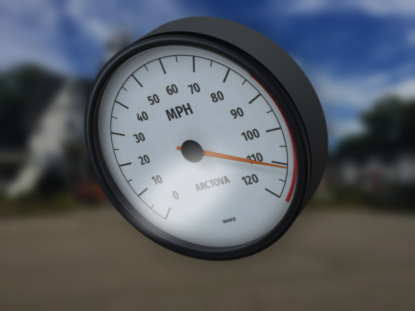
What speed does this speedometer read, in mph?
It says 110 mph
